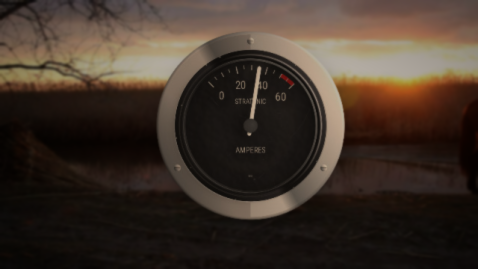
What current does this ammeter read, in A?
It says 35 A
